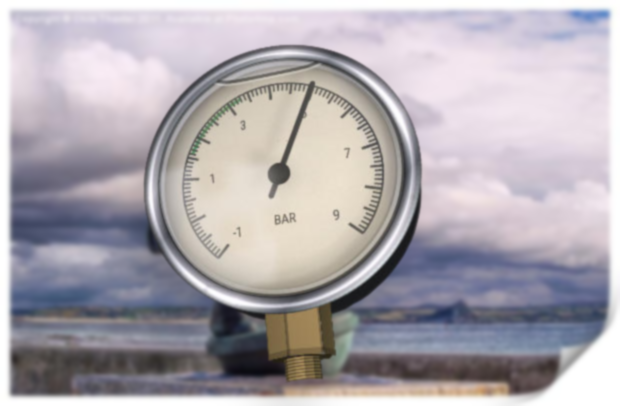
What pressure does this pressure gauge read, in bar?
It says 5 bar
